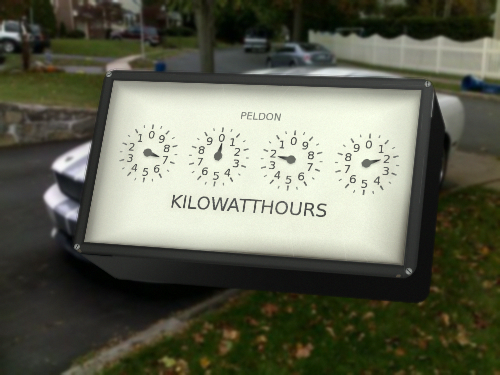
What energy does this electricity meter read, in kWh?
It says 7022 kWh
